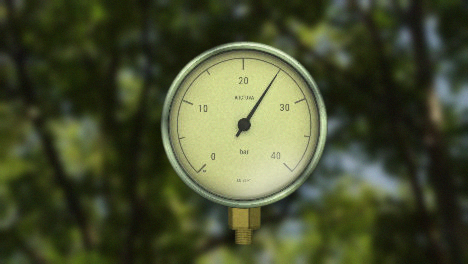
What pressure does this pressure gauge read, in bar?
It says 25 bar
